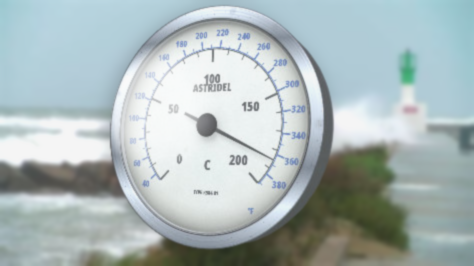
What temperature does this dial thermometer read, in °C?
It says 185 °C
